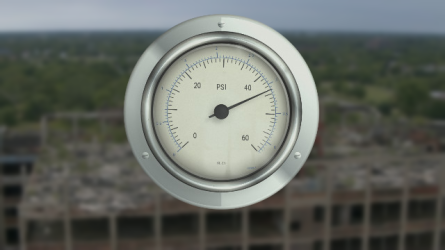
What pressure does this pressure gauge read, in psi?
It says 44 psi
